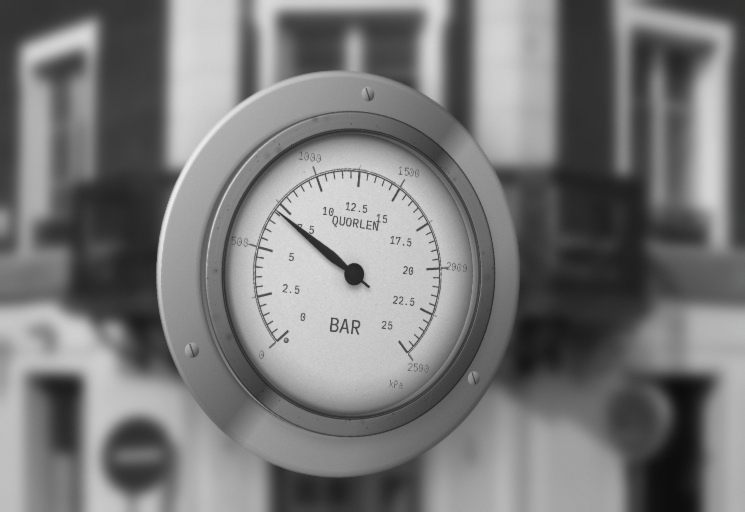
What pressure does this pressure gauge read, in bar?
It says 7 bar
